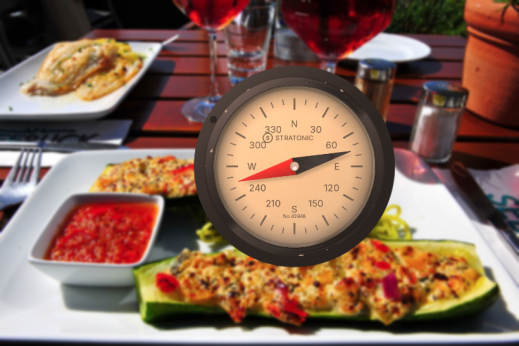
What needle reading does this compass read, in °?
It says 255 °
